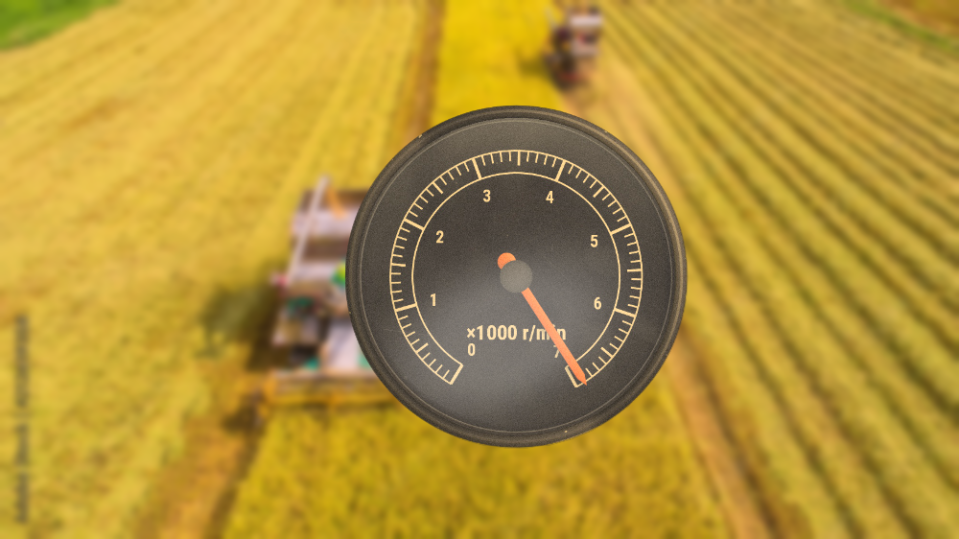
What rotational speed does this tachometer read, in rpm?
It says 6900 rpm
